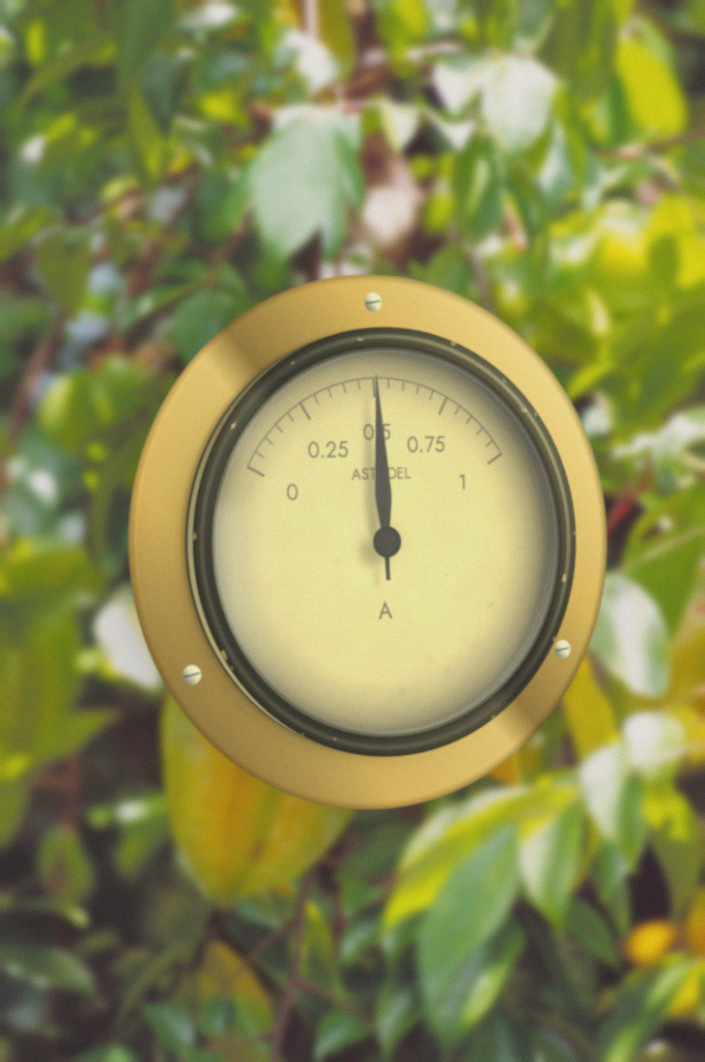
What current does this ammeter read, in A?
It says 0.5 A
